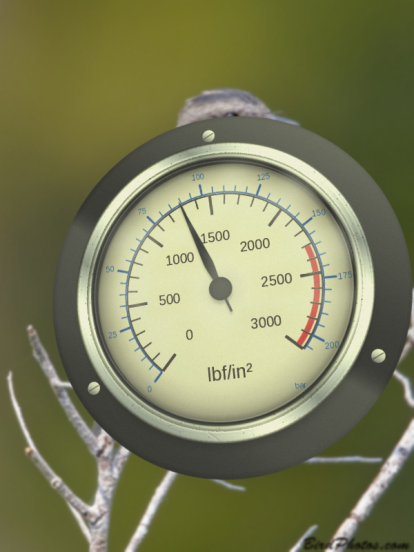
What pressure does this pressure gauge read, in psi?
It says 1300 psi
